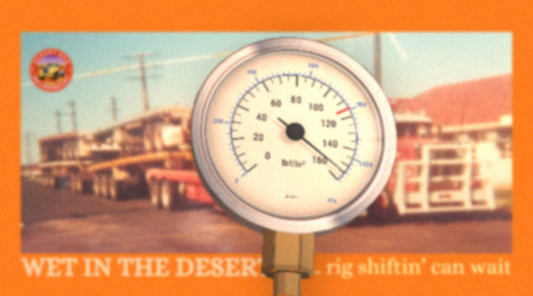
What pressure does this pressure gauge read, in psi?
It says 155 psi
